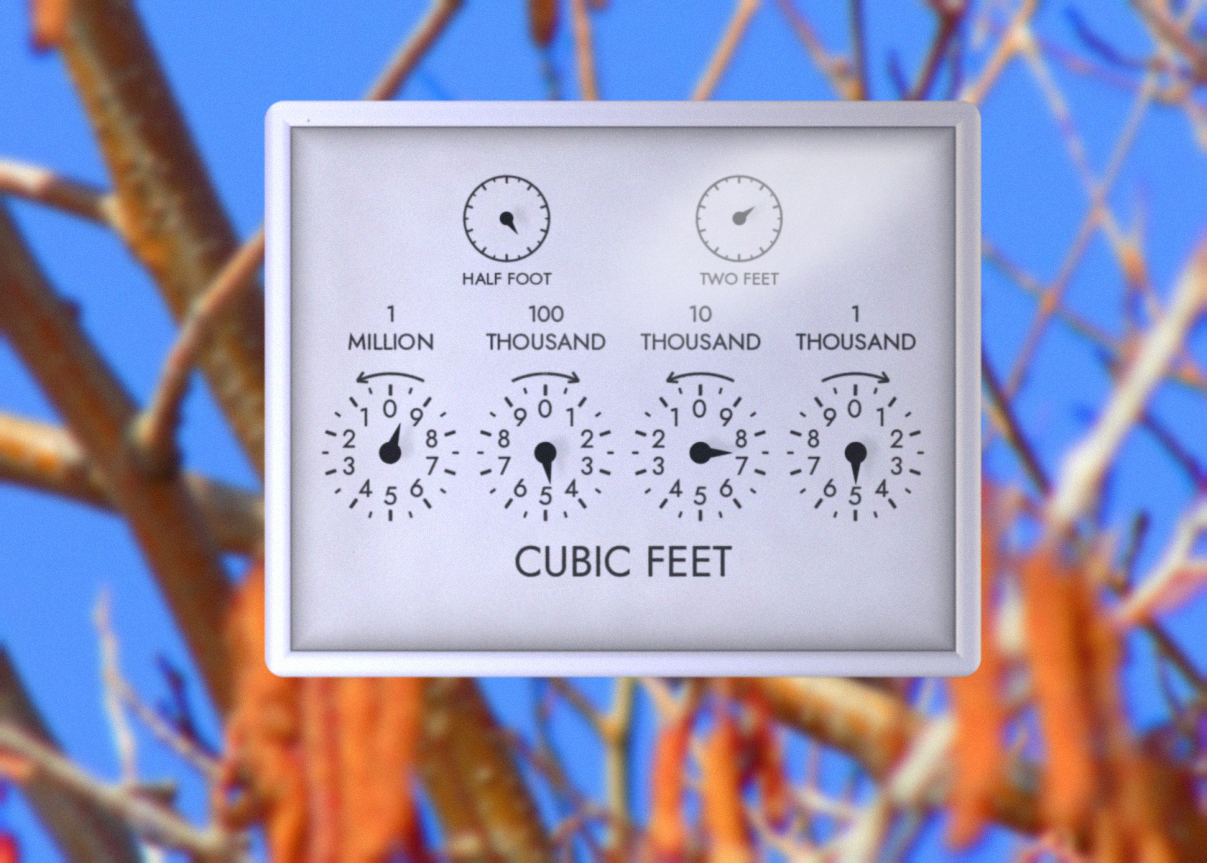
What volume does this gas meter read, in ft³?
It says 947500 ft³
